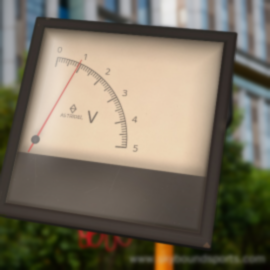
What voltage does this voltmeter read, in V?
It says 1 V
